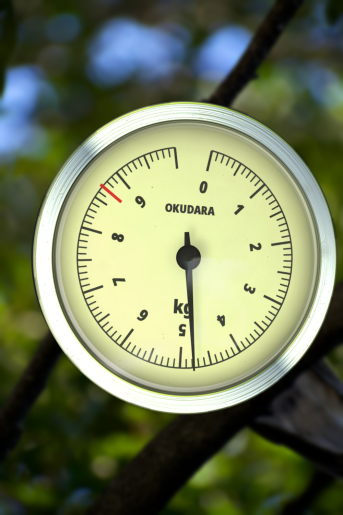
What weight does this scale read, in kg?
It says 4.8 kg
